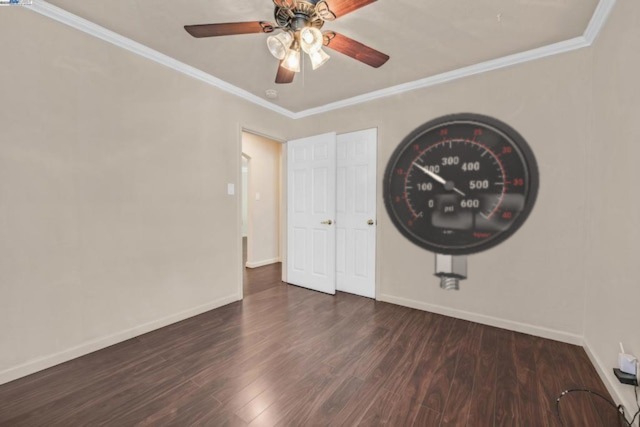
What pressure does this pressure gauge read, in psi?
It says 180 psi
